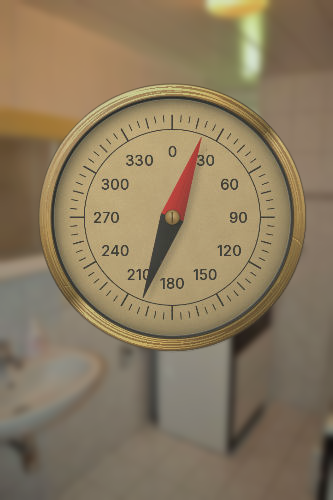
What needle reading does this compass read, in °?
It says 20 °
